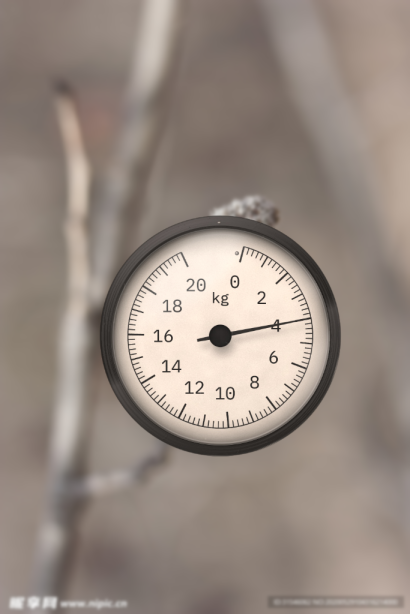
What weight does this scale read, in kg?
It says 4 kg
